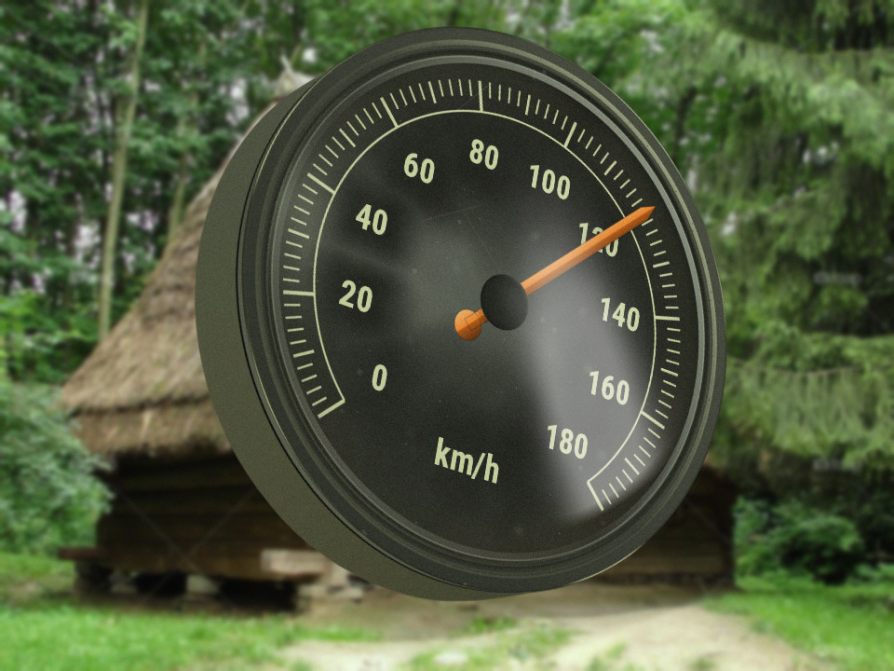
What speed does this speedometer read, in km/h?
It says 120 km/h
